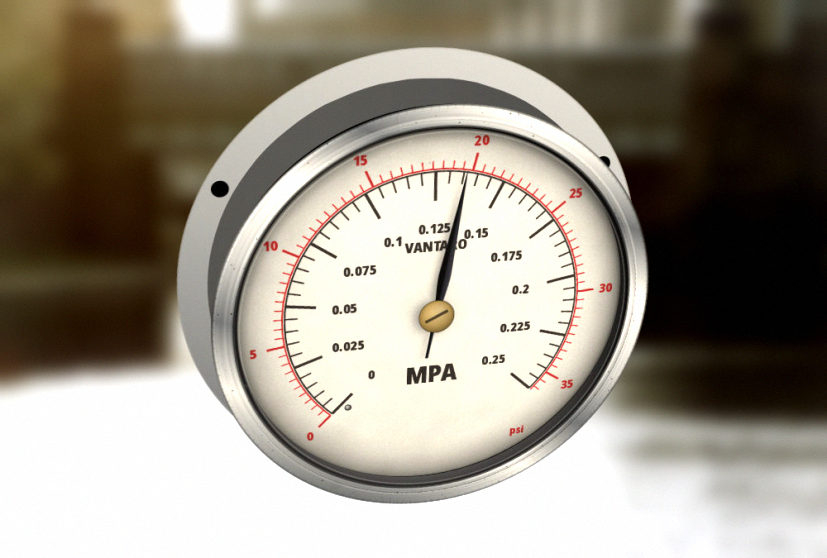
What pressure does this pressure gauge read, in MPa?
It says 0.135 MPa
